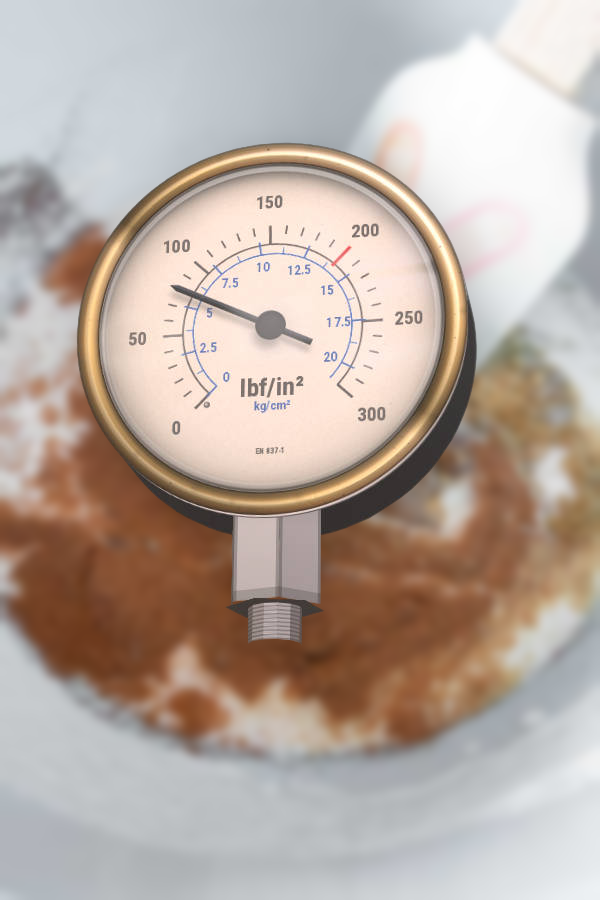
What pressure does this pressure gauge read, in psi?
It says 80 psi
